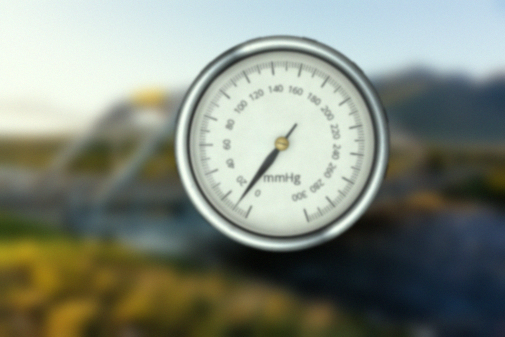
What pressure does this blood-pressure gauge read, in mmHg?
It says 10 mmHg
